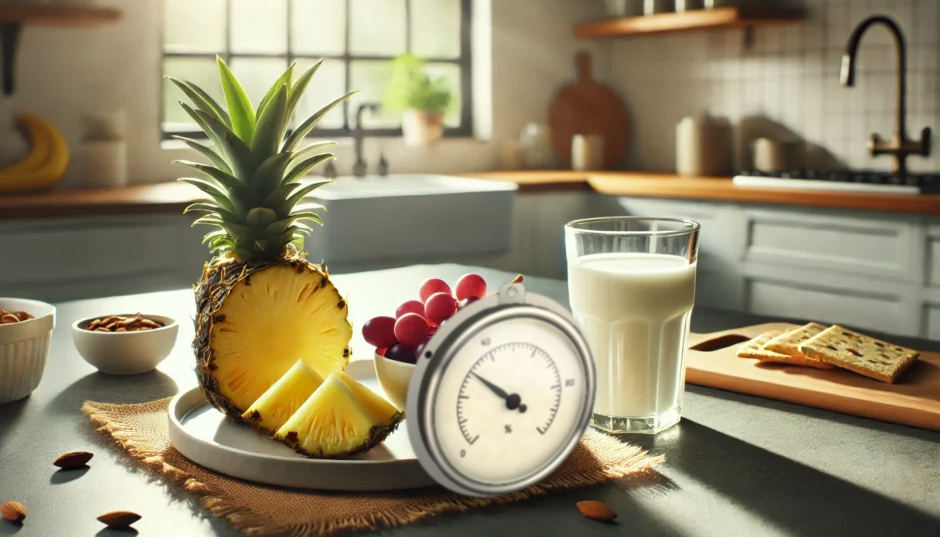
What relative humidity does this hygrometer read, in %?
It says 30 %
